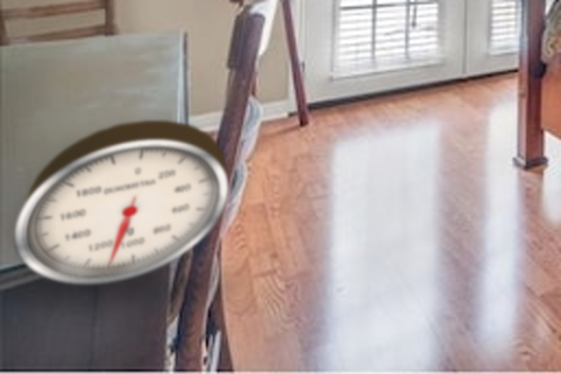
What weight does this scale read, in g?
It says 1100 g
